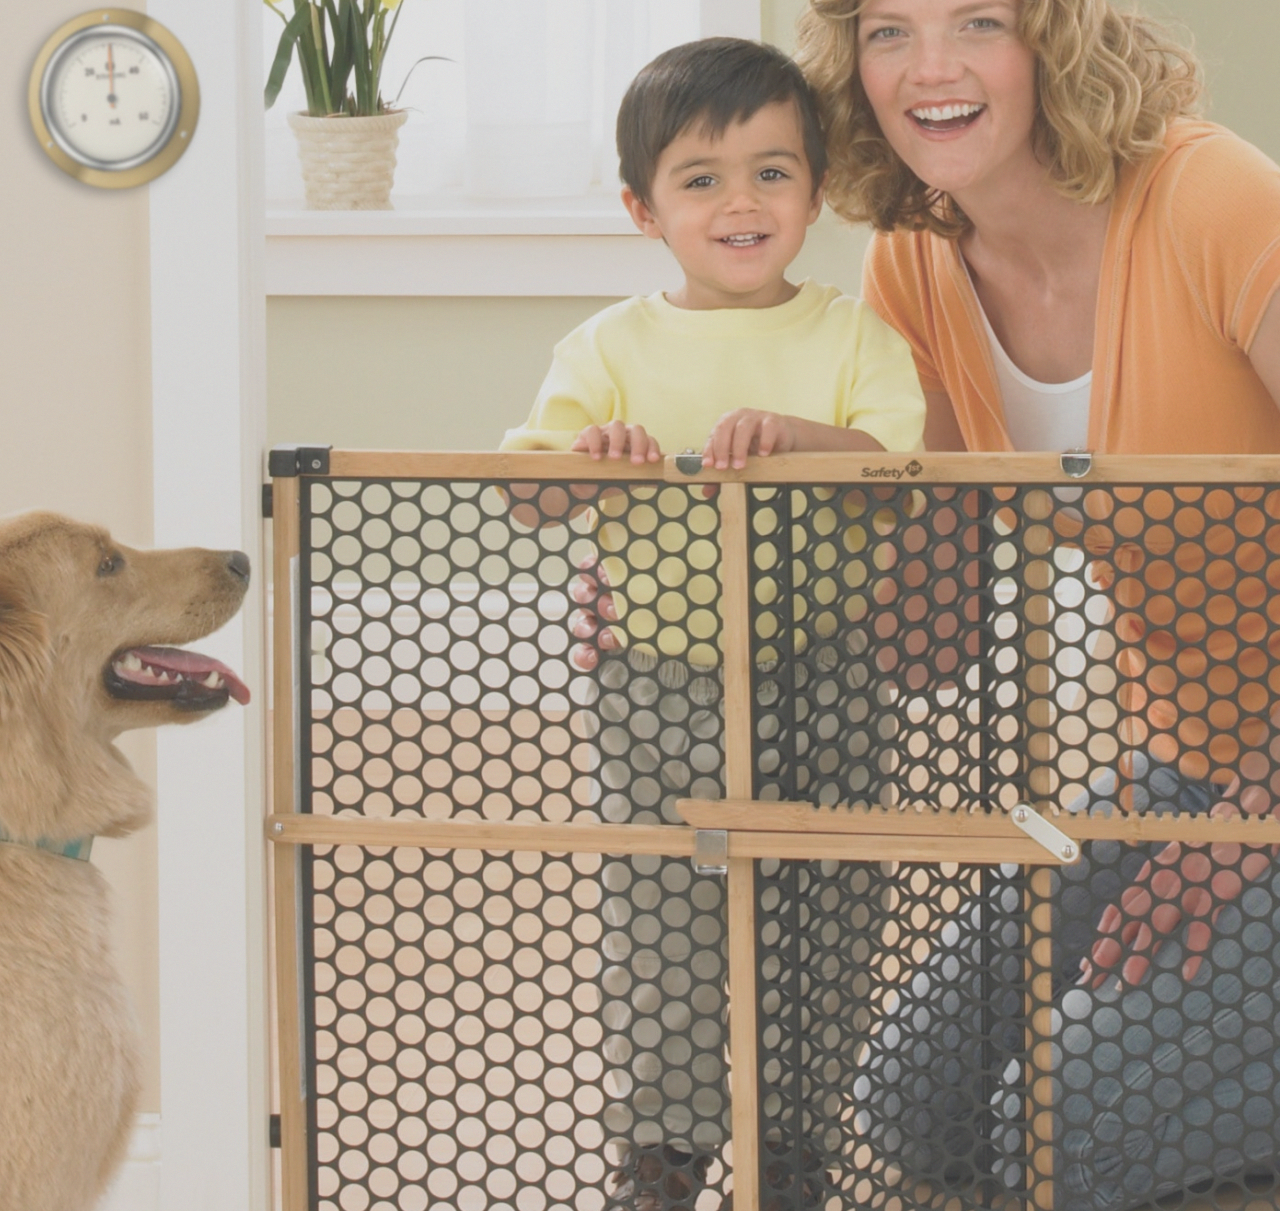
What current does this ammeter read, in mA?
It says 30 mA
